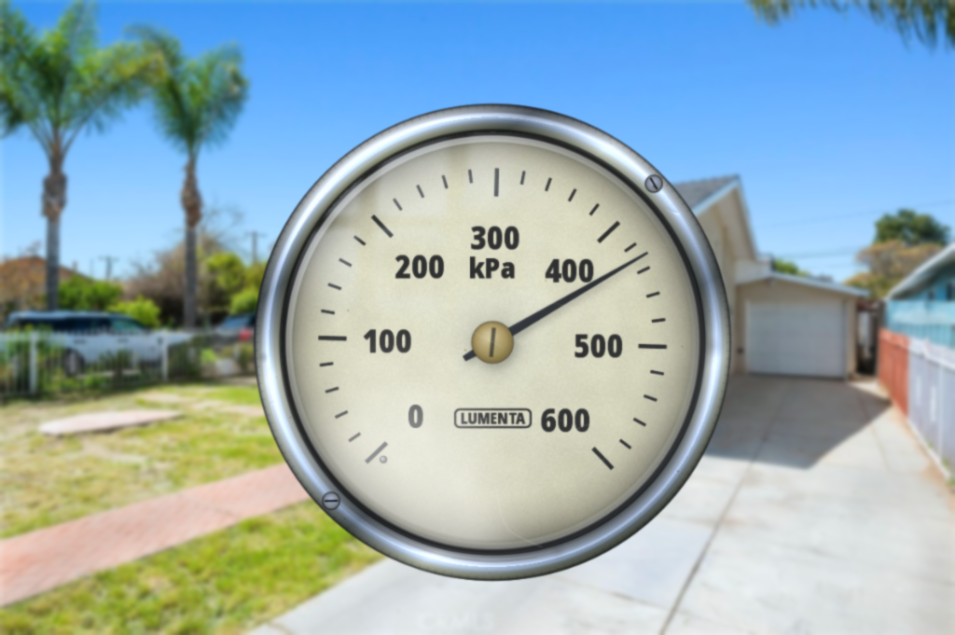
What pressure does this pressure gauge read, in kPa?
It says 430 kPa
